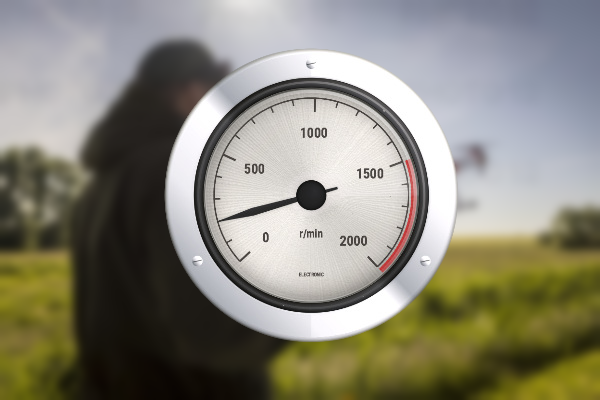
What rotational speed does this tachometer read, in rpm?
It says 200 rpm
